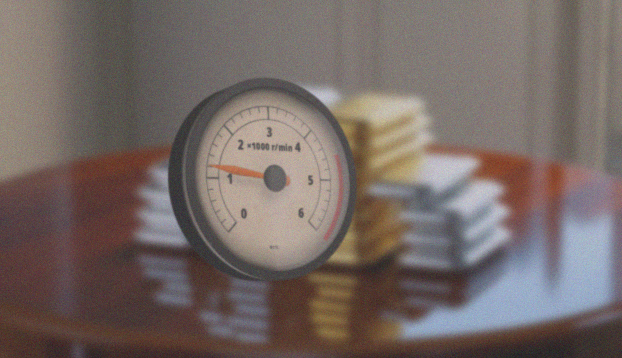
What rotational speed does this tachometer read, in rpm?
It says 1200 rpm
